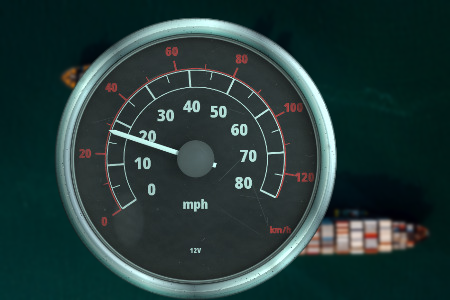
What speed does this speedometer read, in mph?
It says 17.5 mph
